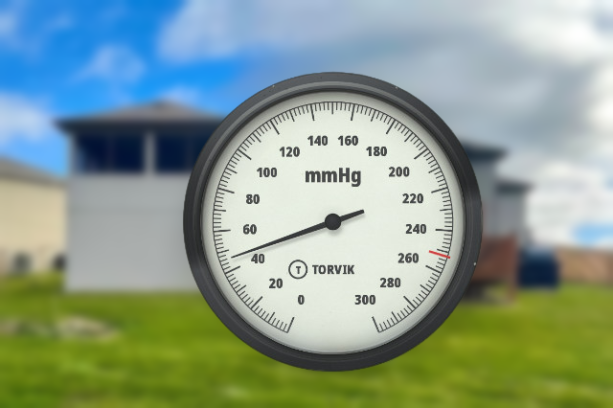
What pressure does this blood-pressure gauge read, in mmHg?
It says 46 mmHg
